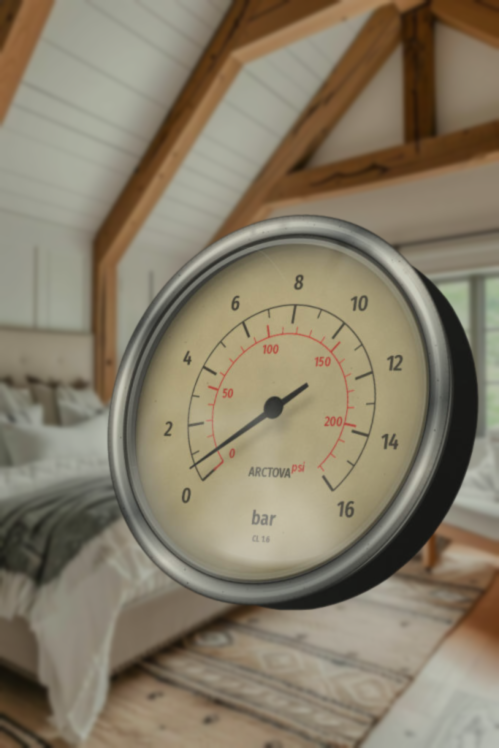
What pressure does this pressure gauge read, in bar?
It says 0.5 bar
